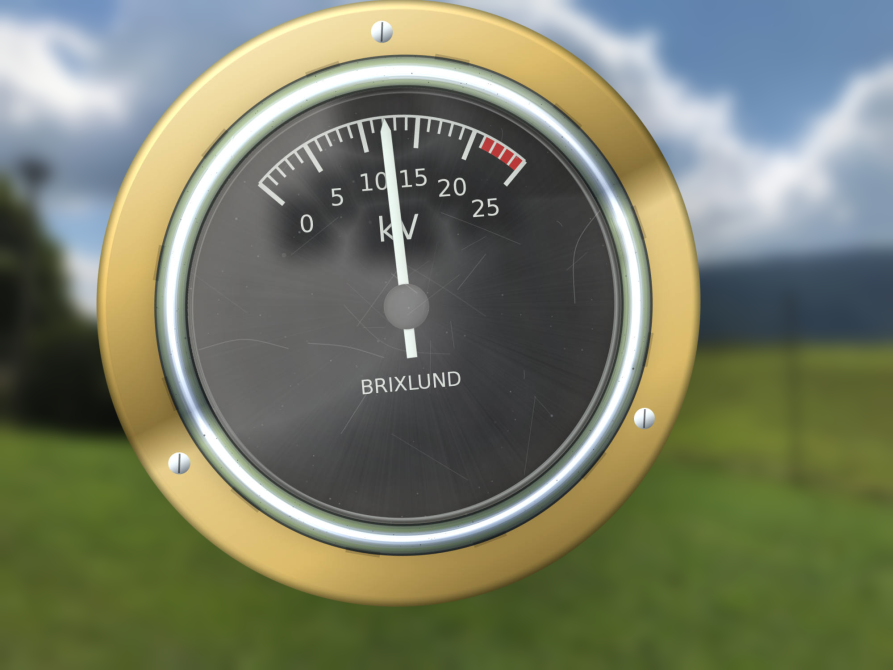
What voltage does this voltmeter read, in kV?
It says 12 kV
